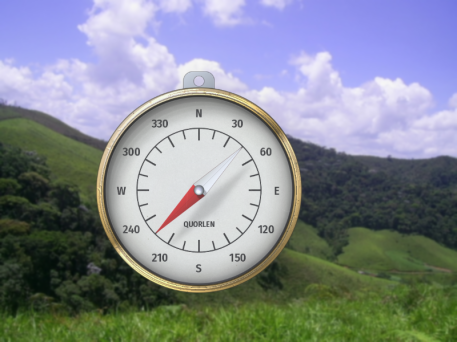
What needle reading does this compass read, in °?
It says 225 °
